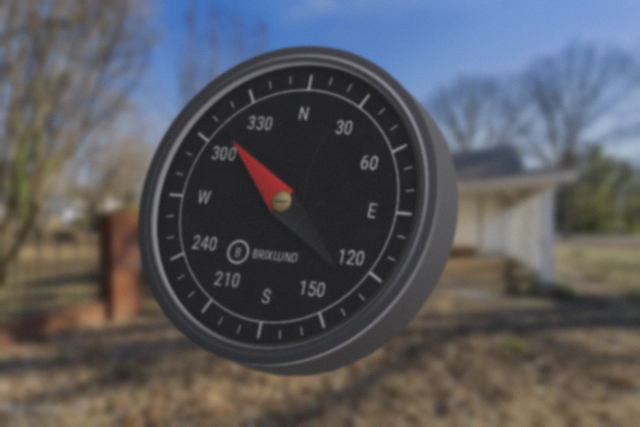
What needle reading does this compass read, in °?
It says 310 °
